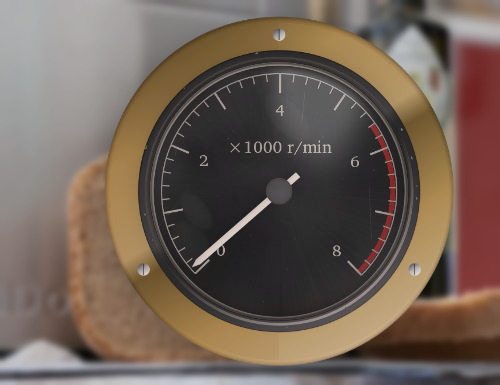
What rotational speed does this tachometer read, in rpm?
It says 100 rpm
